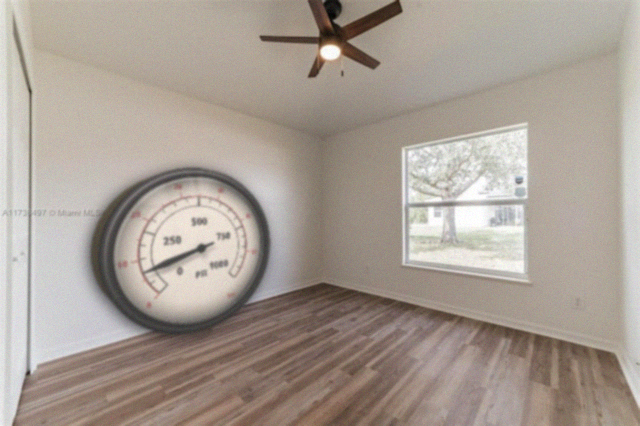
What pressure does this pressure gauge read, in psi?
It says 100 psi
